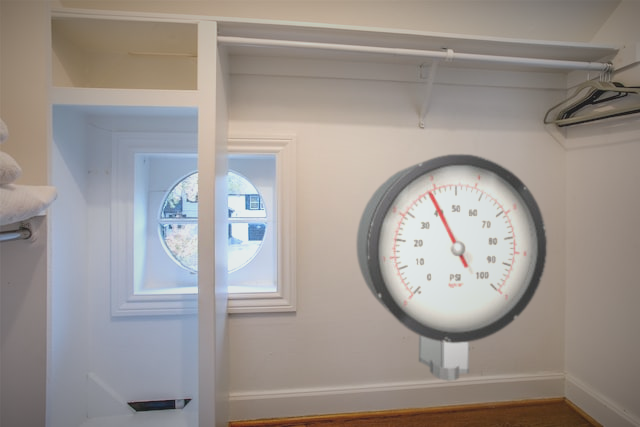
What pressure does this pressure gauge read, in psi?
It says 40 psi
